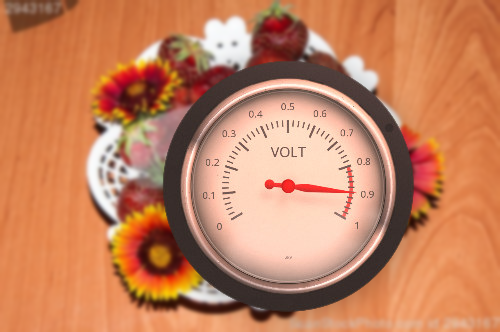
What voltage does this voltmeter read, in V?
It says 0.9 V
